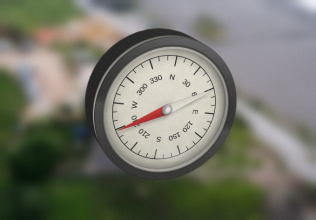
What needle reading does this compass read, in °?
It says 240 °
